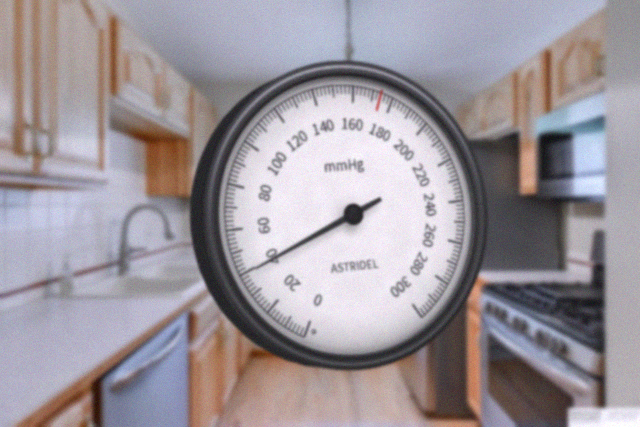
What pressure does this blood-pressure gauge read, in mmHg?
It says 40 mmHg
